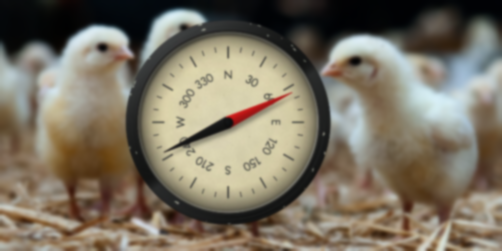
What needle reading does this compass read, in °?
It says 65 °
